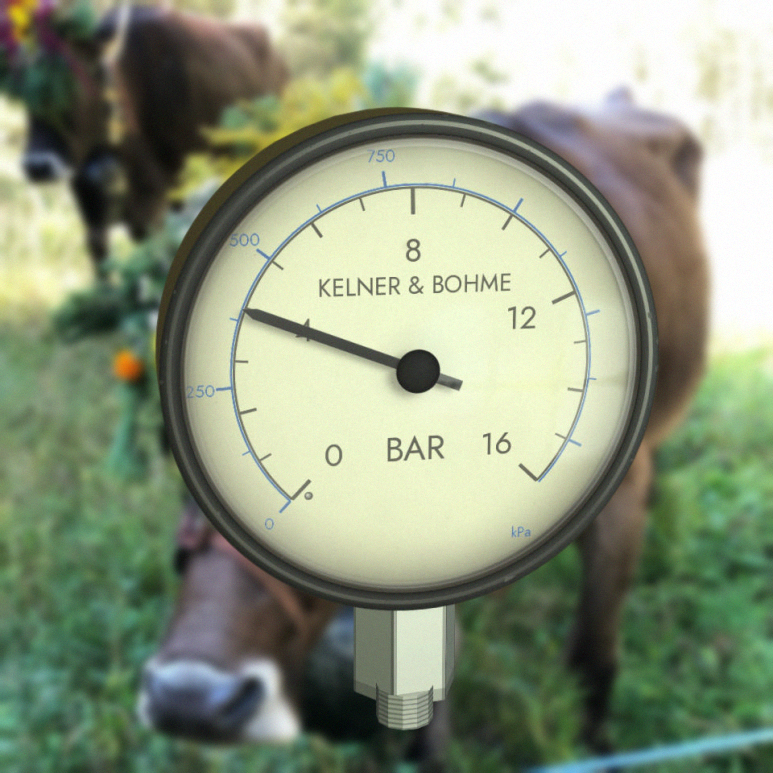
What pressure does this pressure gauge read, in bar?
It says 4 bar
